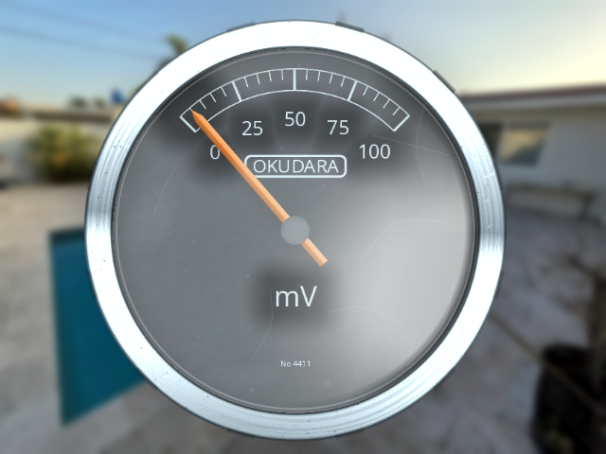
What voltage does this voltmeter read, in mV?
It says 5 mV
